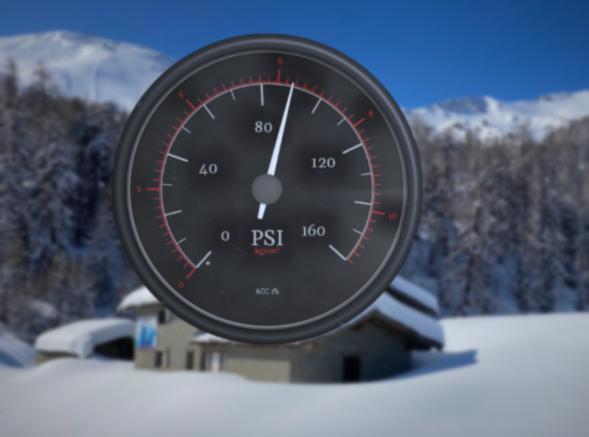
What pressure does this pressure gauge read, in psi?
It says 90 psi
